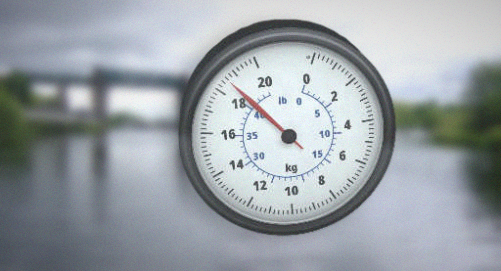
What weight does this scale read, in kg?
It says 18.6 kg
